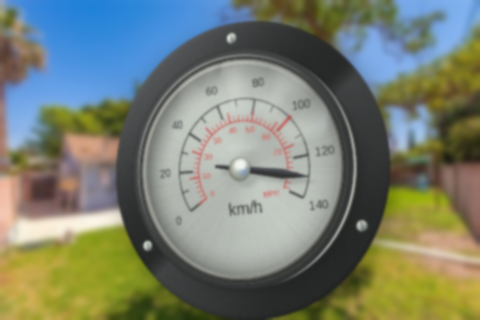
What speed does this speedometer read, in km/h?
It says 130 km/h
